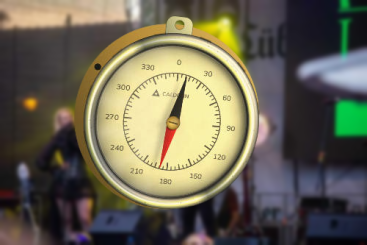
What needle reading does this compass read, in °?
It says 190 °
